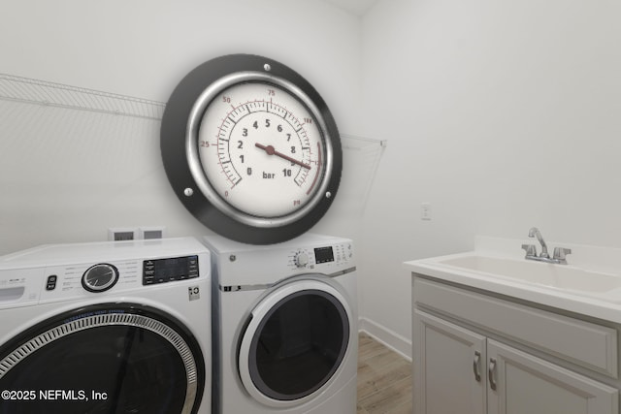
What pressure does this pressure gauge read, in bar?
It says 9 bar
